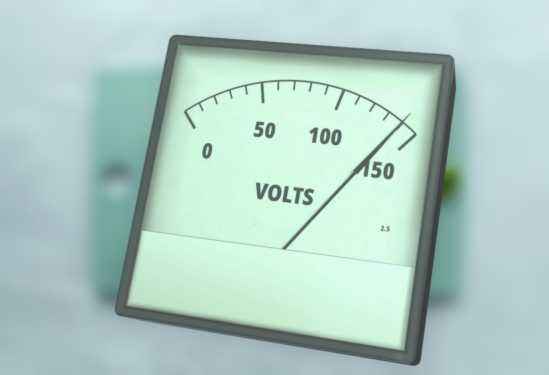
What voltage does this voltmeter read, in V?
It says 140 V
